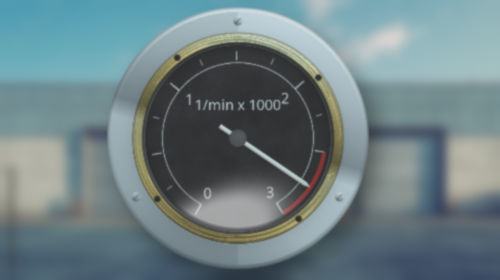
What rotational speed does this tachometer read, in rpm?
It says 2750 rpm
